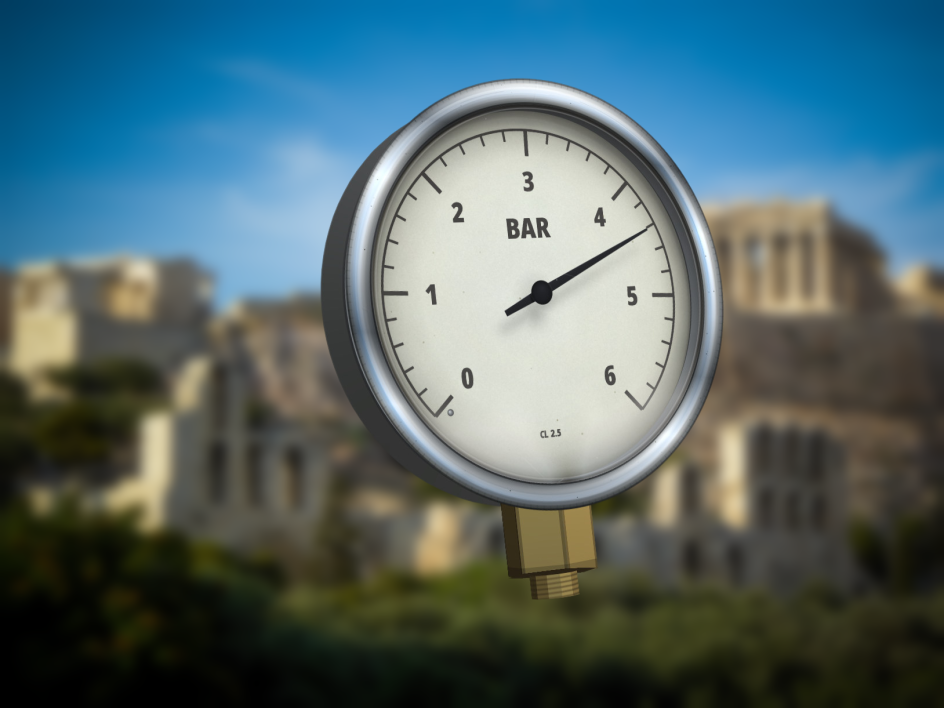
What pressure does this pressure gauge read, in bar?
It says 4.4 bar
